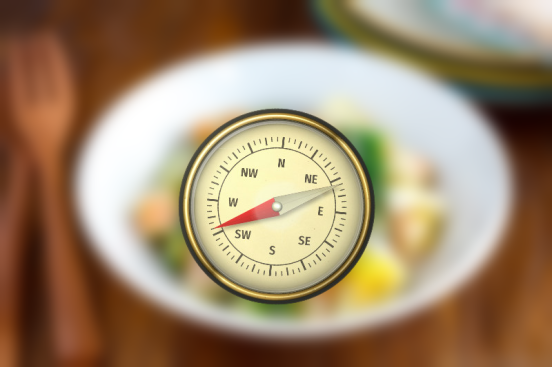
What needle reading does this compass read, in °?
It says 245 °
